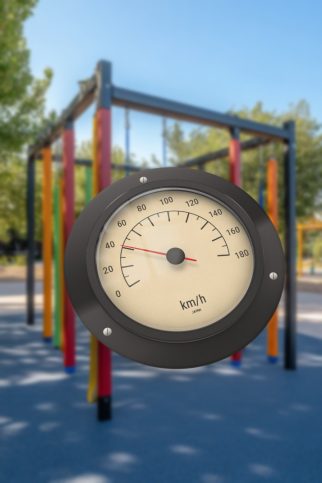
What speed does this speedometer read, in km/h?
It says 40 km/h
